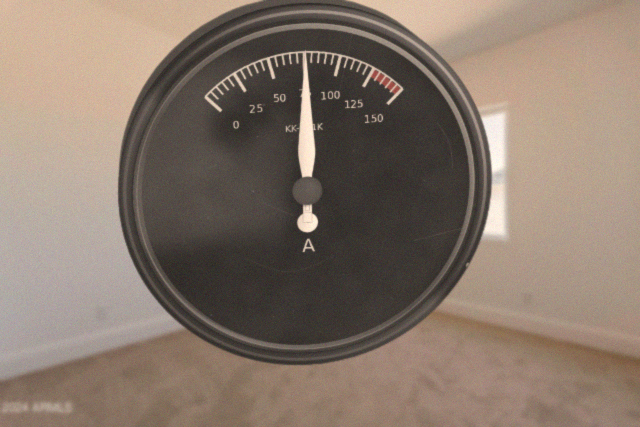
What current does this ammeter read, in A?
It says 75 A
